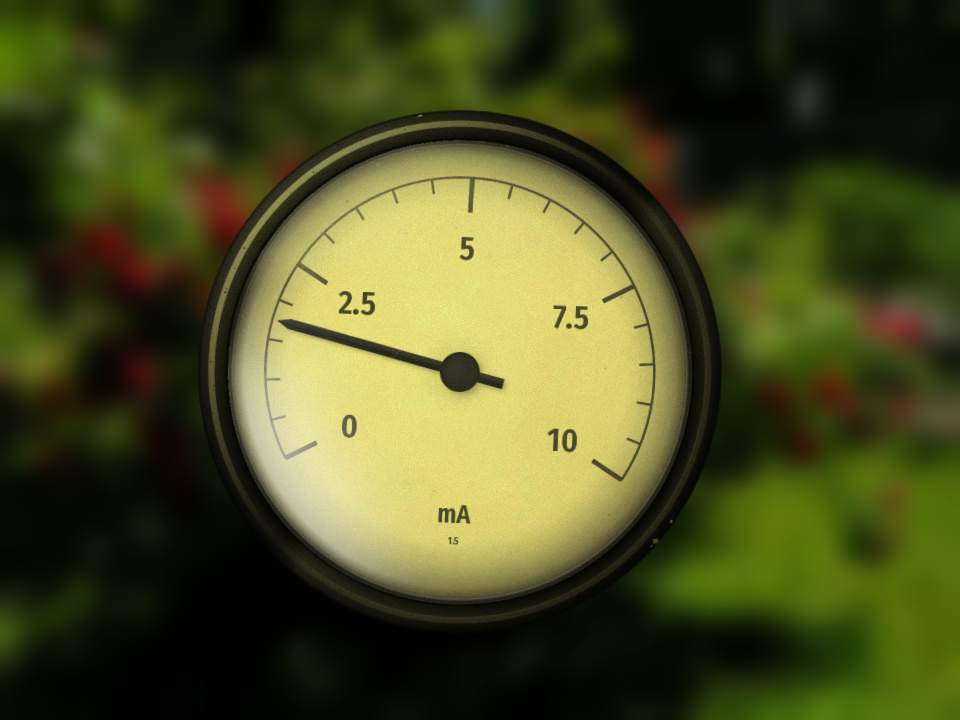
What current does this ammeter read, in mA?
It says 1.75 mA
